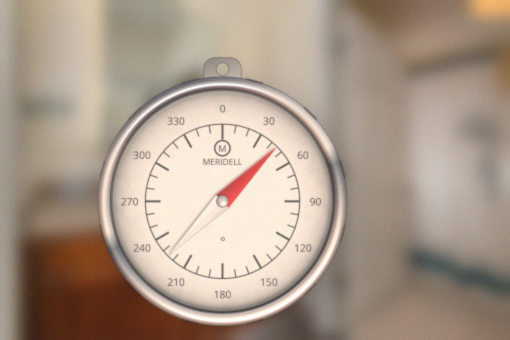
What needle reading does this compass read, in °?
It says 45 °
